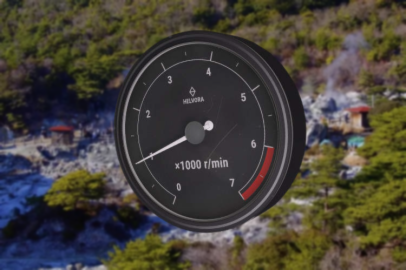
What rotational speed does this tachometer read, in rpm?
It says 1000 rpm
